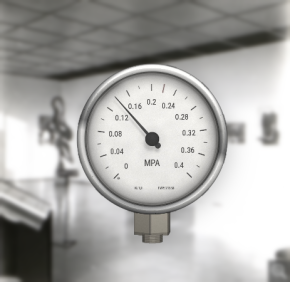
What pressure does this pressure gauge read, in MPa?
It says 0.14 MPa
